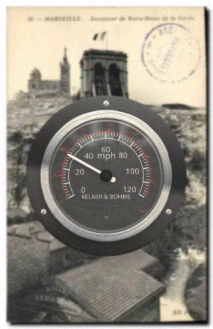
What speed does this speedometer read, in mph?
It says 30 mph
